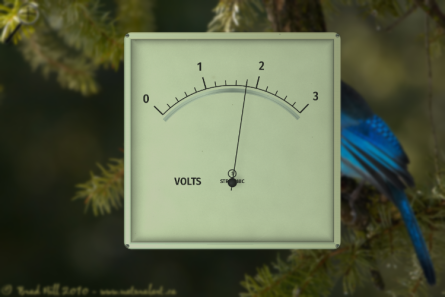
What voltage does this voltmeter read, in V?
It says 1.8 V
